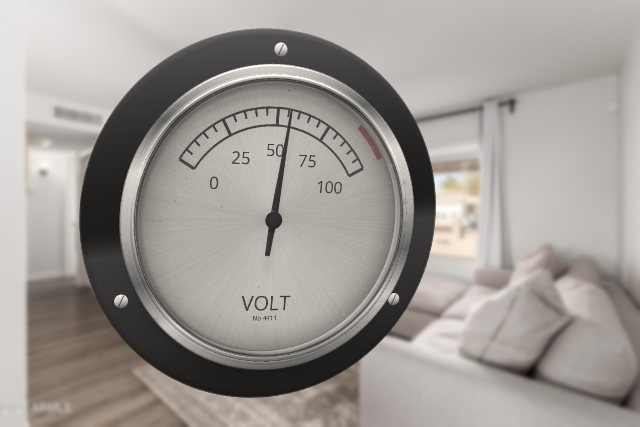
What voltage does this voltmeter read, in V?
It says 55 V
